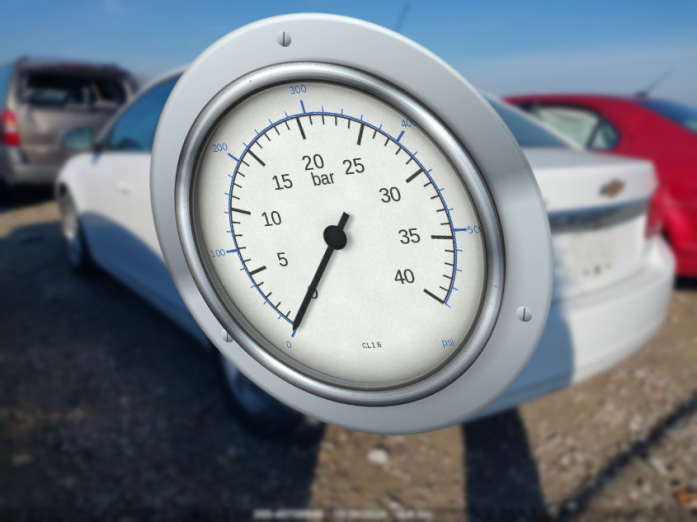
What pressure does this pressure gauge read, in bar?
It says 0 bar
